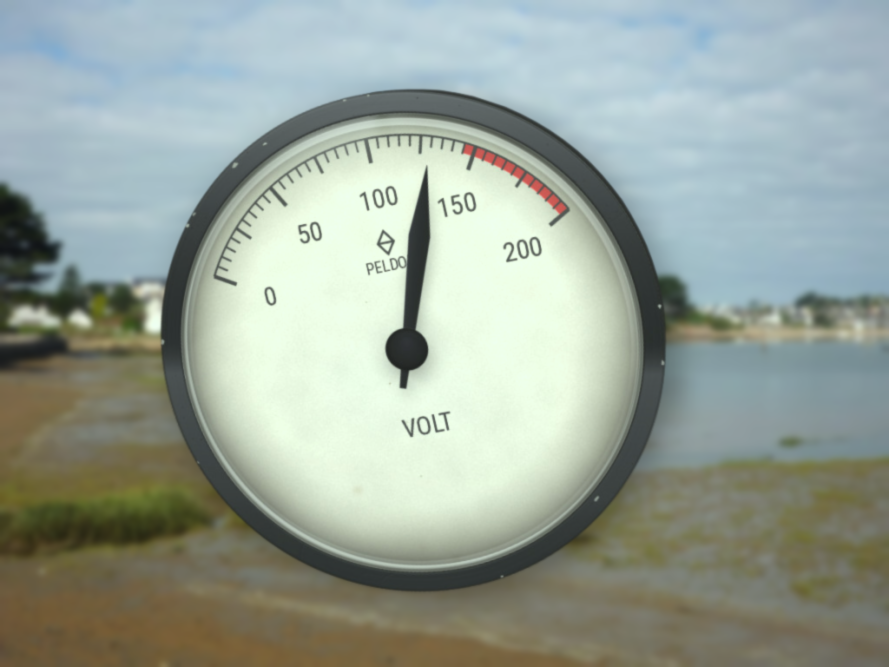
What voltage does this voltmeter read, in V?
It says 130 V
